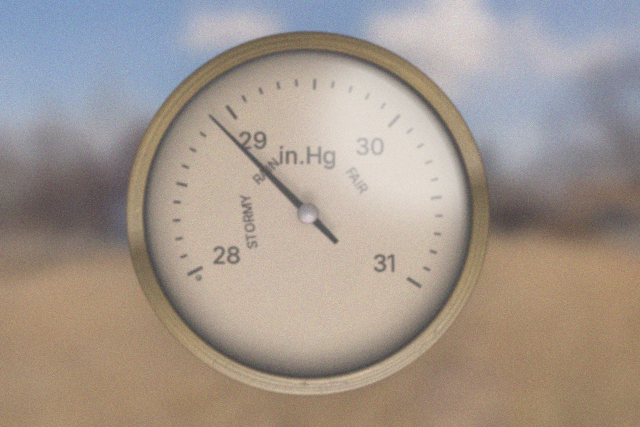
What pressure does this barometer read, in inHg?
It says 28.9 inHg
